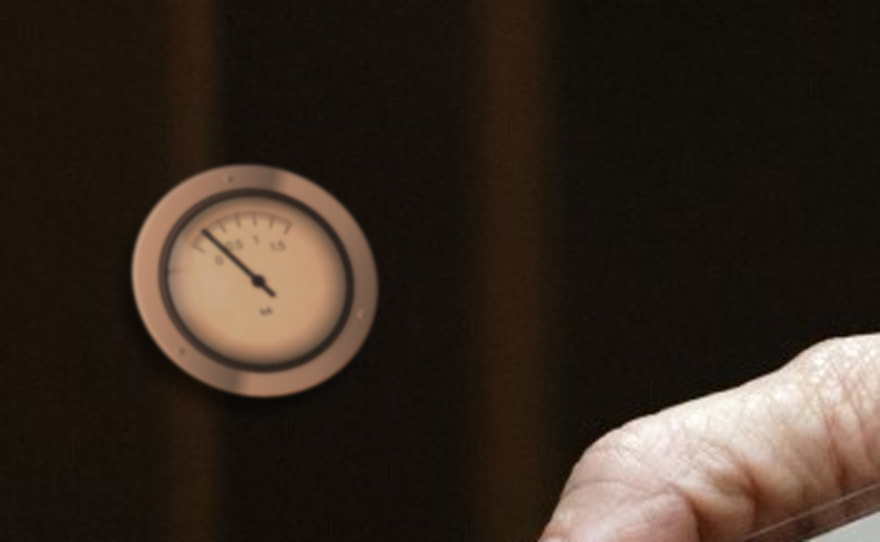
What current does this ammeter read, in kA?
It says 0.25 kA
